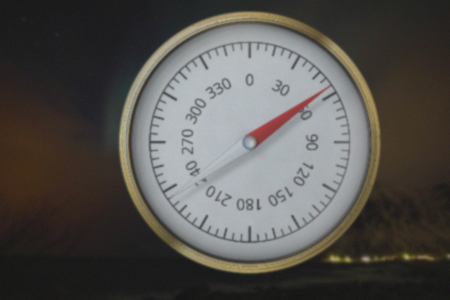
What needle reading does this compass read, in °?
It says 55 °
